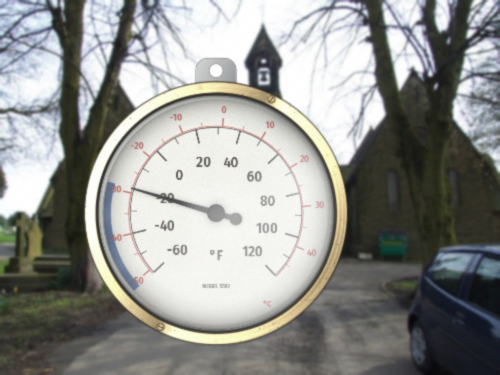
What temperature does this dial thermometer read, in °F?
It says -20 °F
